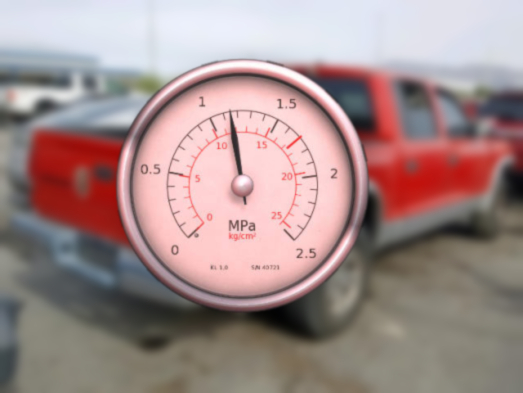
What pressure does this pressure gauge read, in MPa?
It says 1.15 MPa
